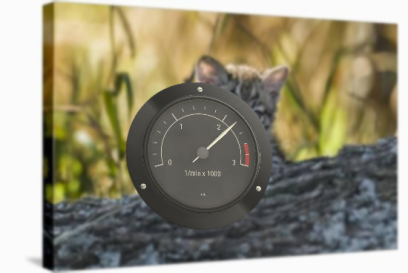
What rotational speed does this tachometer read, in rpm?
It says 2200 rpm
